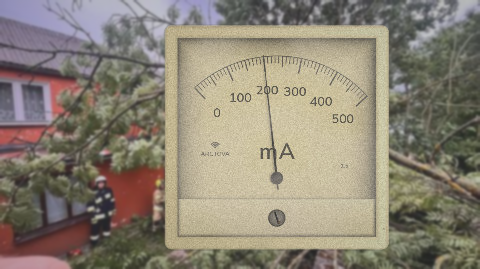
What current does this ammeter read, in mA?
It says 200 mA
